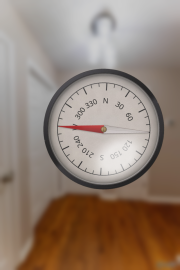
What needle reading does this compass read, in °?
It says 270 °
